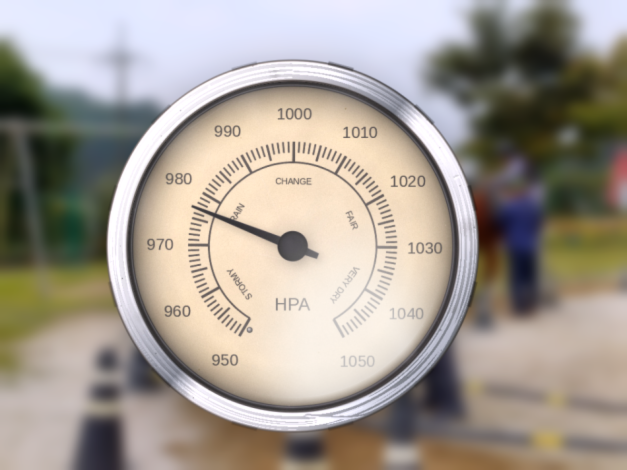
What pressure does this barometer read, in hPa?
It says 977 hPa
